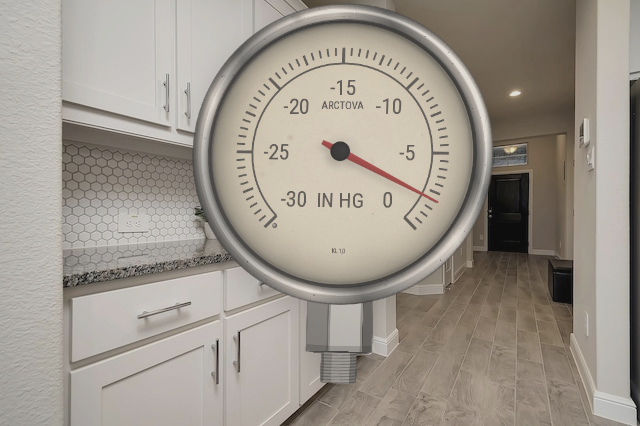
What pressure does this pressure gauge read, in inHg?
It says -2 inHg
